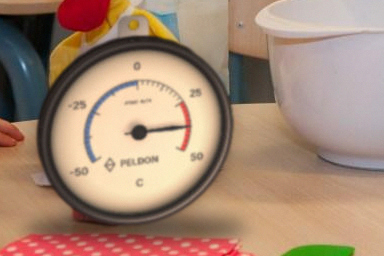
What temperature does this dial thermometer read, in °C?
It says 37.5 °C
